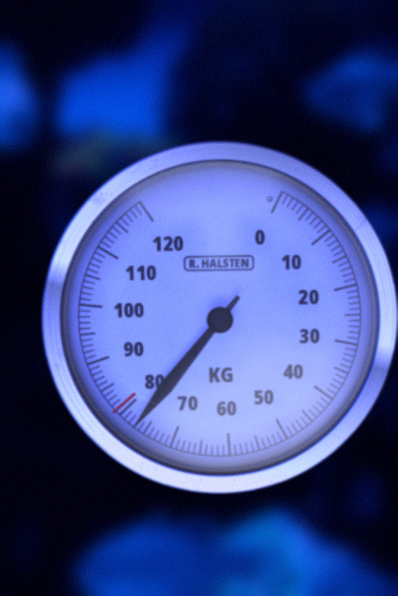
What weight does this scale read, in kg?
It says 77 kg
